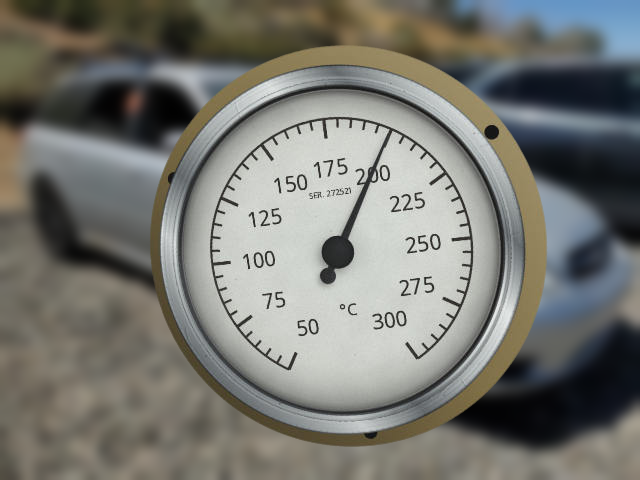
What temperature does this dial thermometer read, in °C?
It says 200 °C
